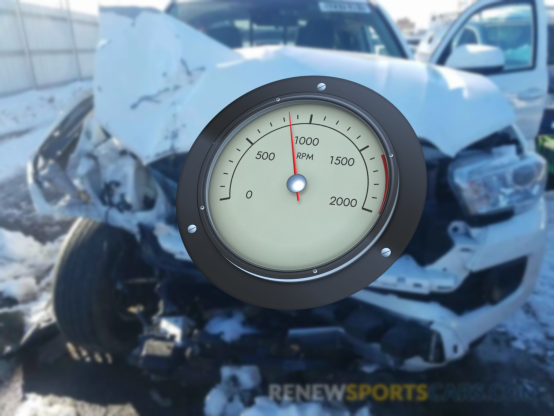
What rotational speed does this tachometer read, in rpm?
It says 850 rpm
